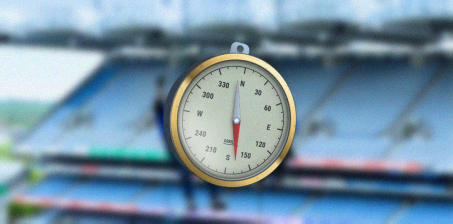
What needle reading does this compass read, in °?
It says 170 °
